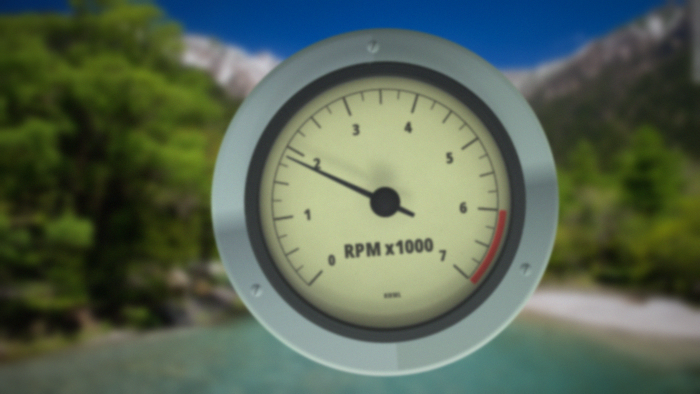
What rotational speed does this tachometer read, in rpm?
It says 1875 rpm
